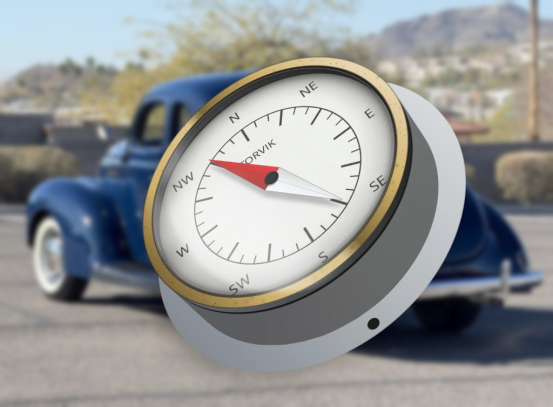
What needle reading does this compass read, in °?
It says 330 °
